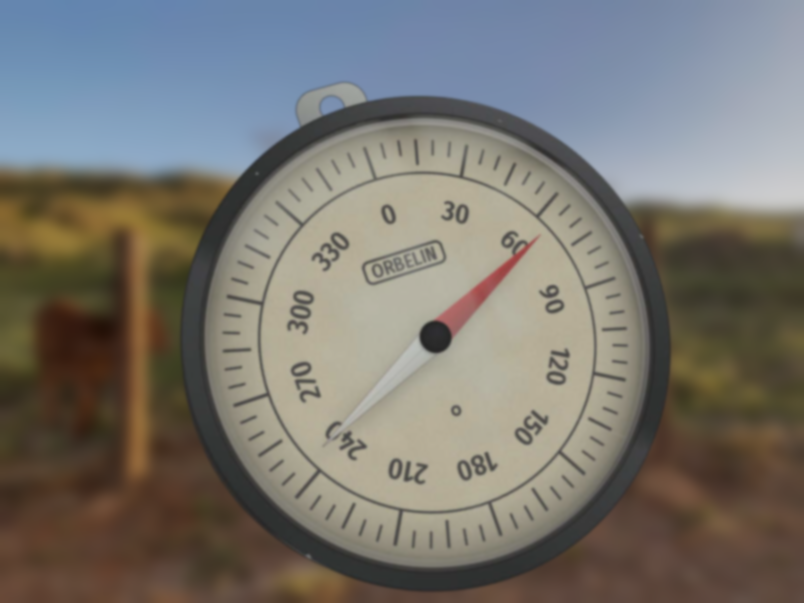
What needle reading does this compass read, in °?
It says 65 °
